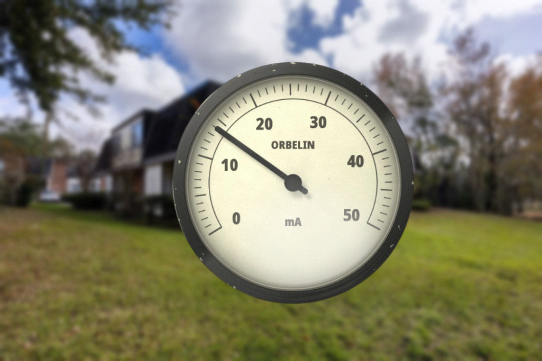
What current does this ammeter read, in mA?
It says 14 mA
